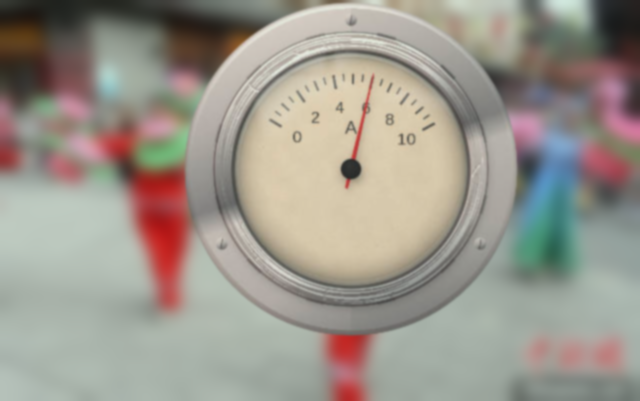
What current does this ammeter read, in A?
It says 6 A
